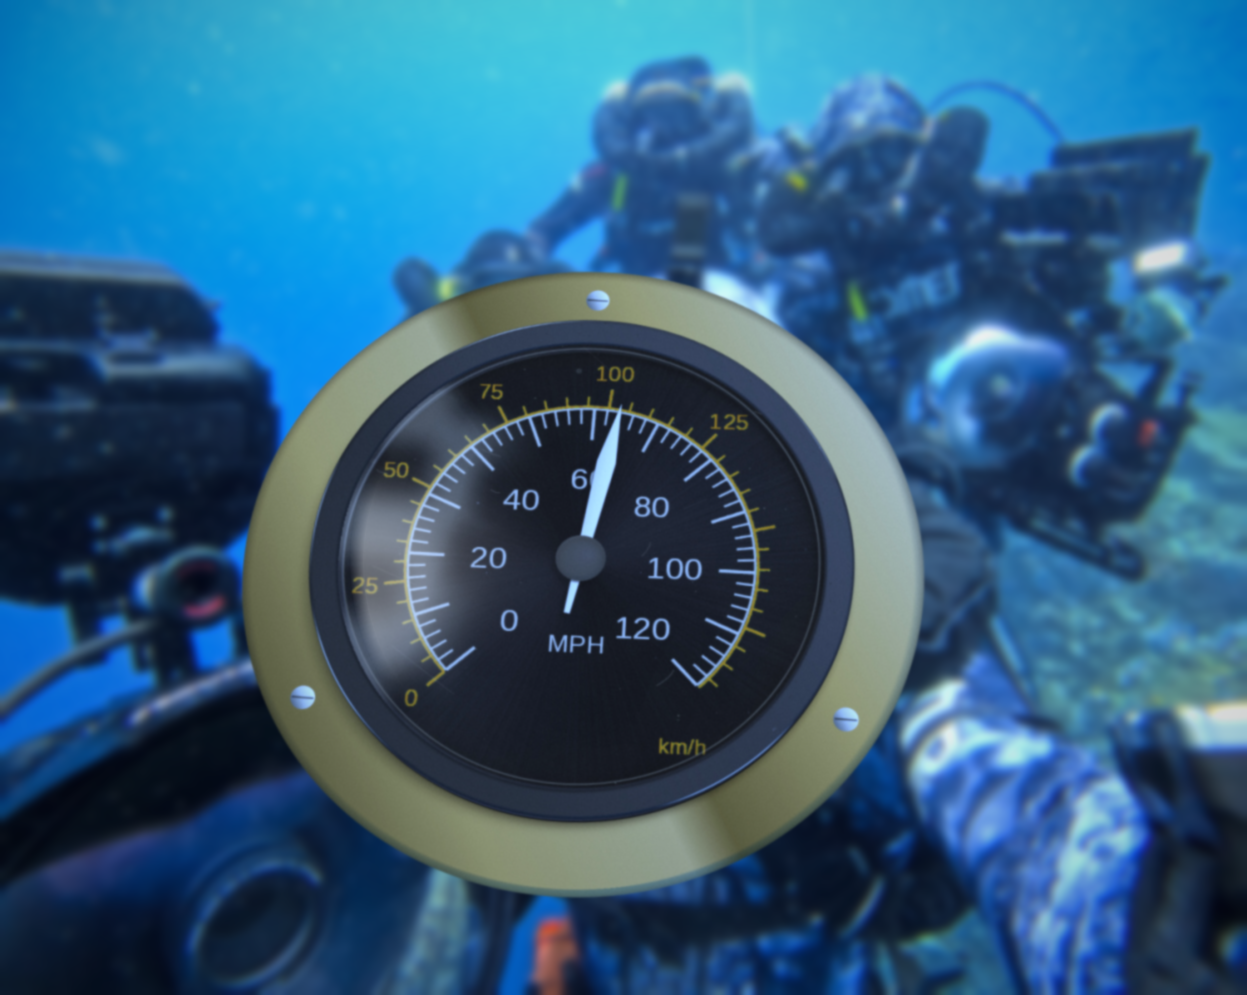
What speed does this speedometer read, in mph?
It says 64 mph
